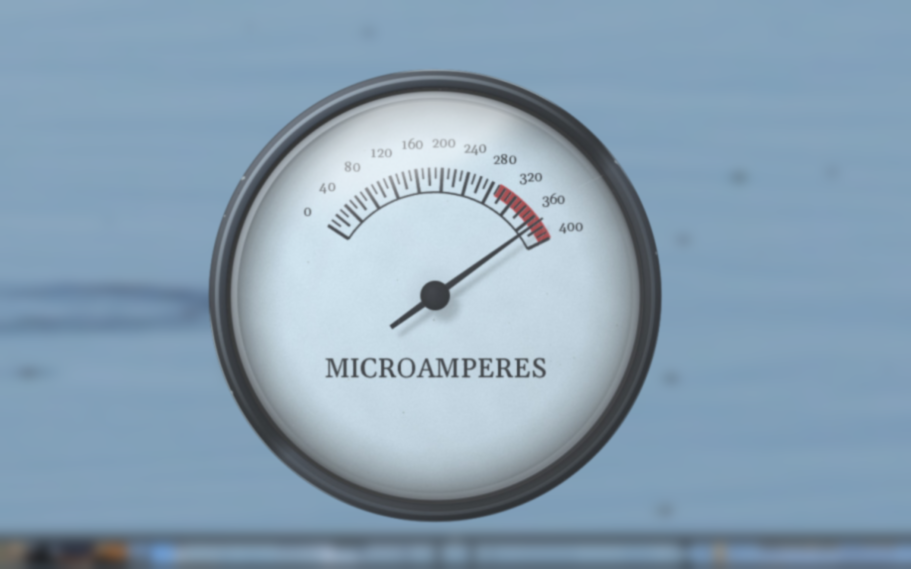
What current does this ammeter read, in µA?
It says 370 µA
